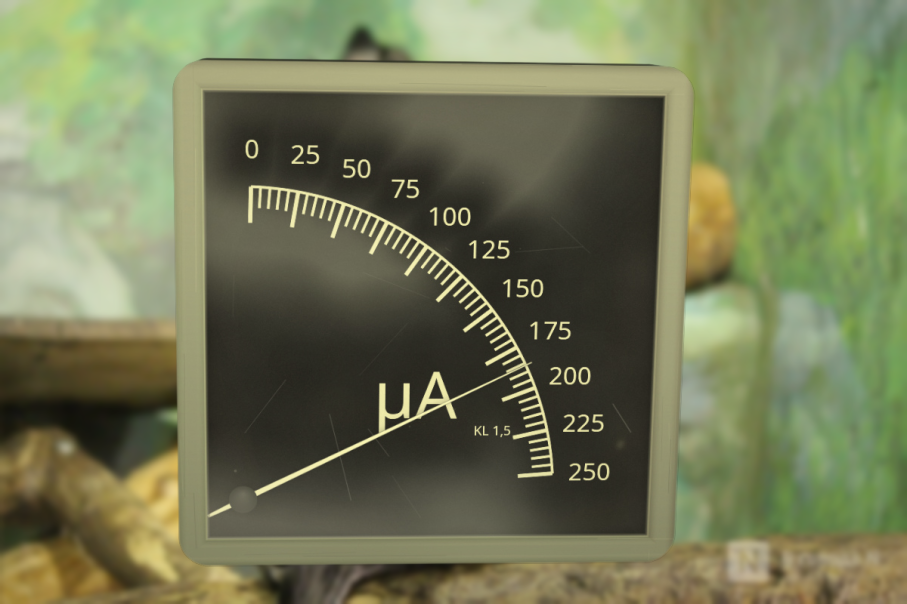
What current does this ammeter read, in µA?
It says 185 µA
